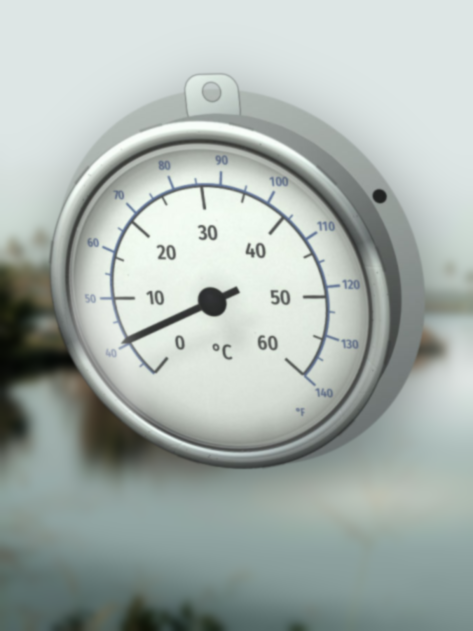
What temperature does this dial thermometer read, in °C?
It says 5 °C
